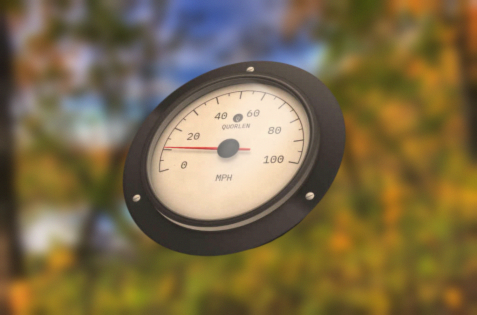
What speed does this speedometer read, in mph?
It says 10 mph
